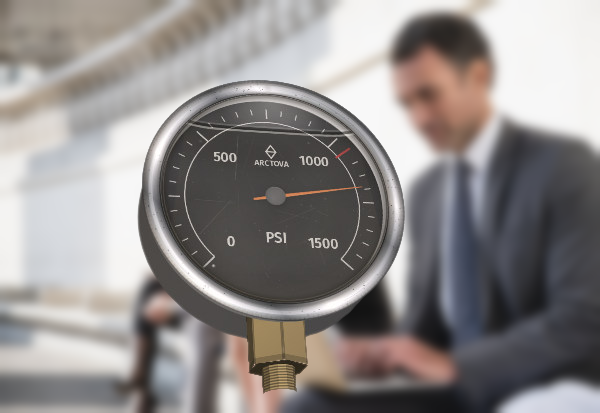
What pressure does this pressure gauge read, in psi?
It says 1200 psi
